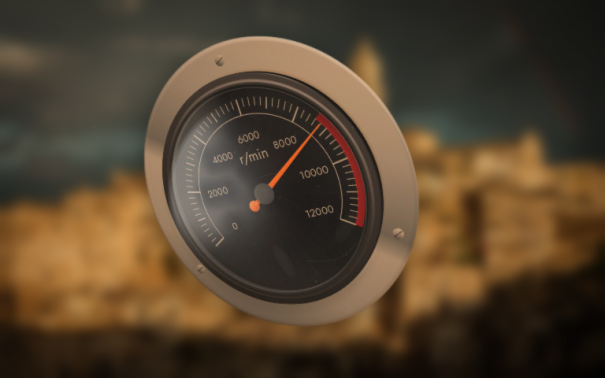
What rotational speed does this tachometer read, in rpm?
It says 8800 rpm
